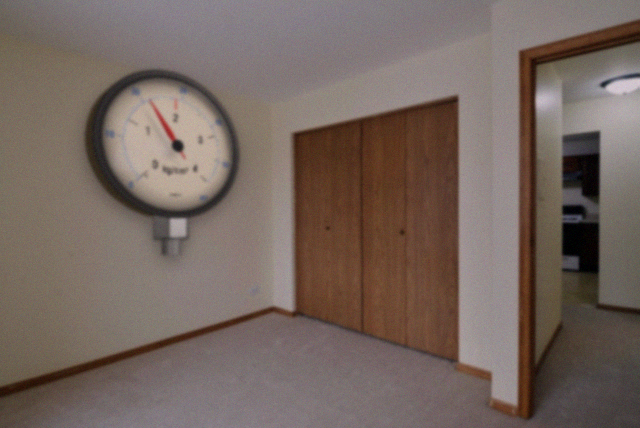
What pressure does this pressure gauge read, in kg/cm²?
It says 1.5 kg/cm²
